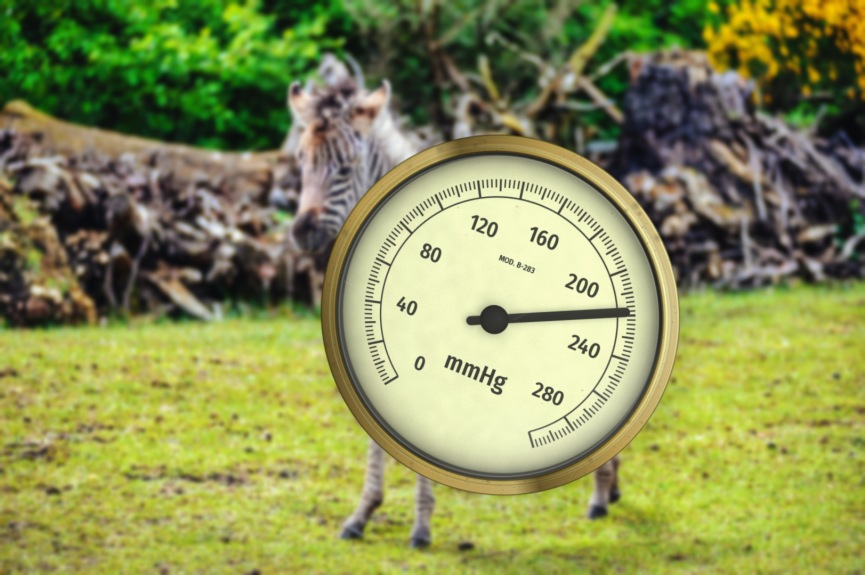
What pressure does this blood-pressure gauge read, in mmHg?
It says 218 mmHg
